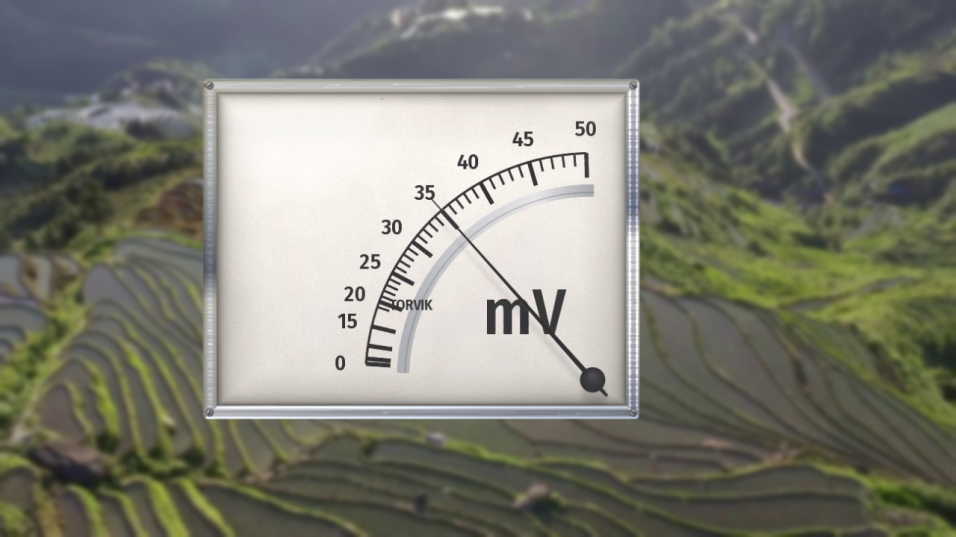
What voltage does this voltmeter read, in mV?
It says 35 mV
